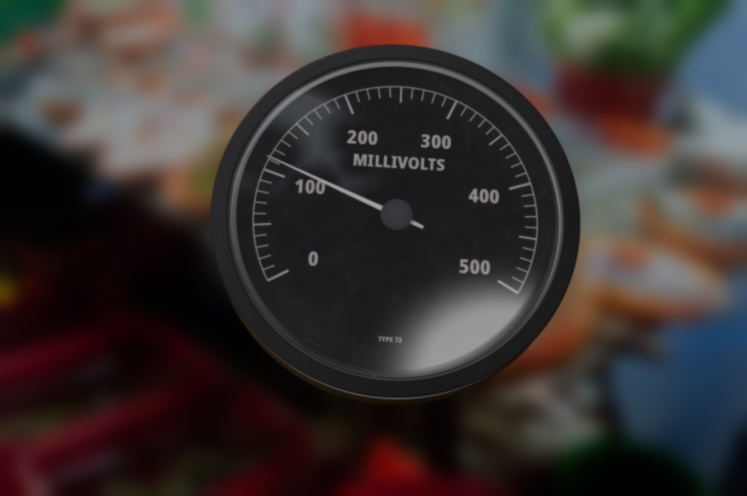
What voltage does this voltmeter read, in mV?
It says 110 mV
